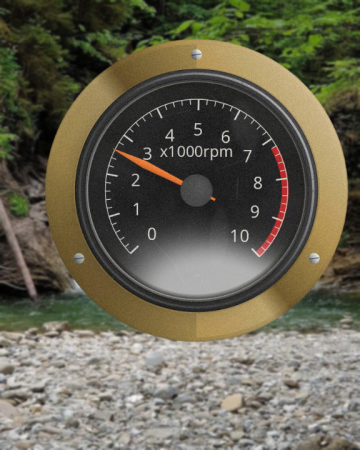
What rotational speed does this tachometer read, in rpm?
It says 2600 rpm
